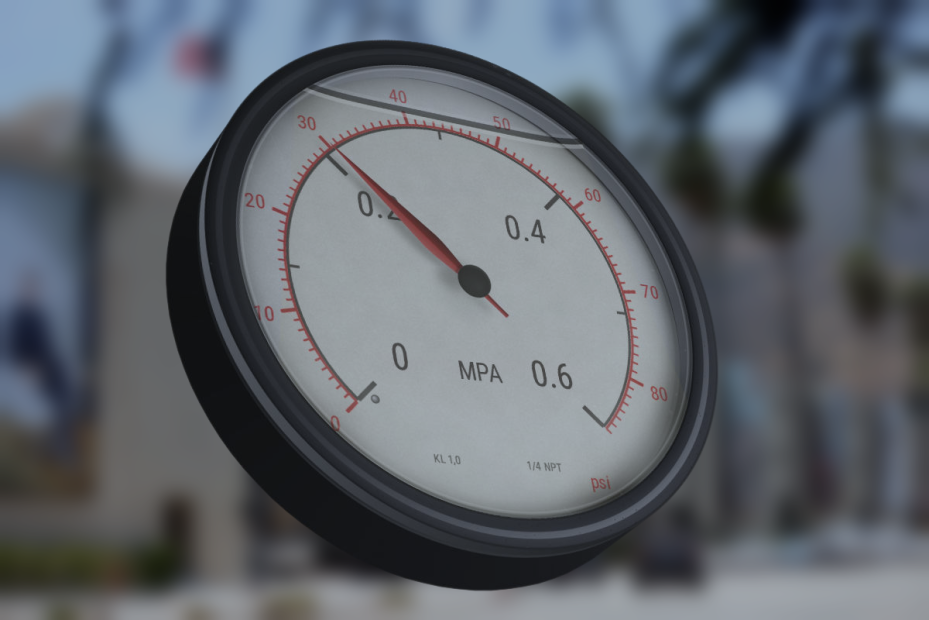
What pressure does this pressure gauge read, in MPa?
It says 0.2 MPa
